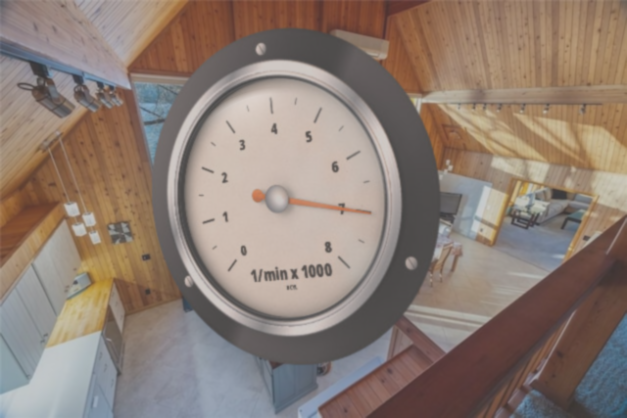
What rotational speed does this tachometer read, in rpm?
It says 7000 rpm
